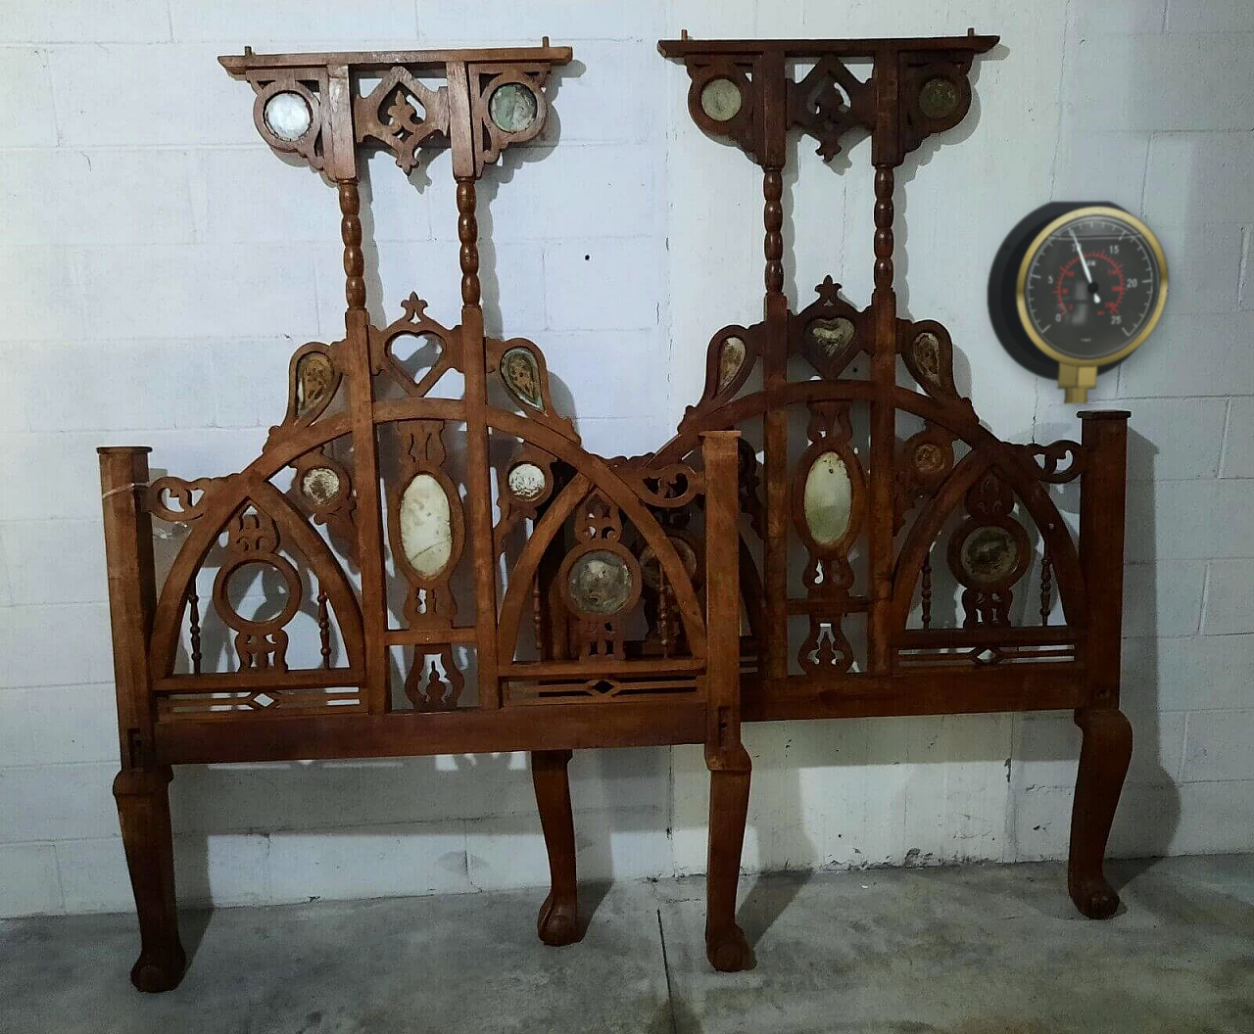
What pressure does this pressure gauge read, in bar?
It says 10 bar
